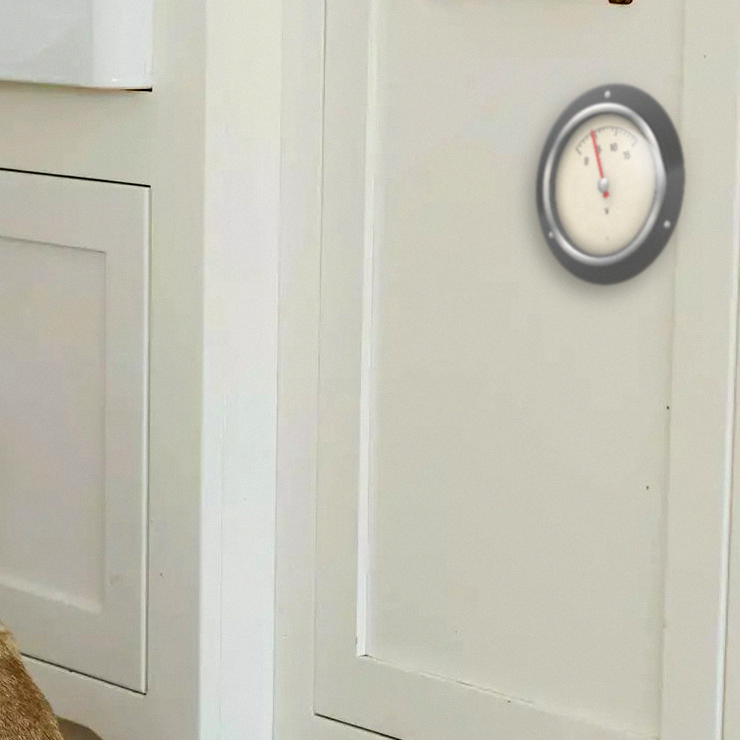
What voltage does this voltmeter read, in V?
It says 5 V
